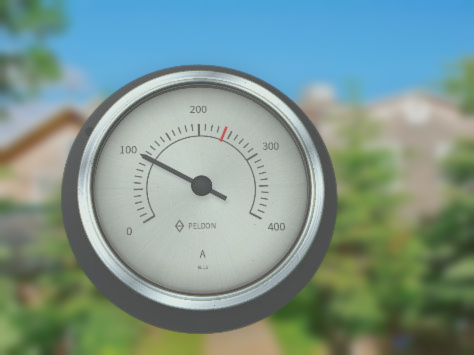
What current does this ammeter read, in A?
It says 100 A
